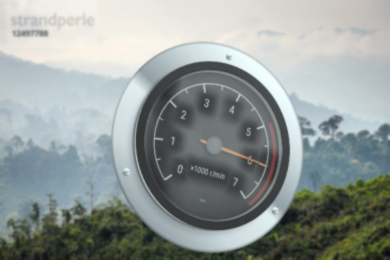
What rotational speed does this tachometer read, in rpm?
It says 6000 rpm
